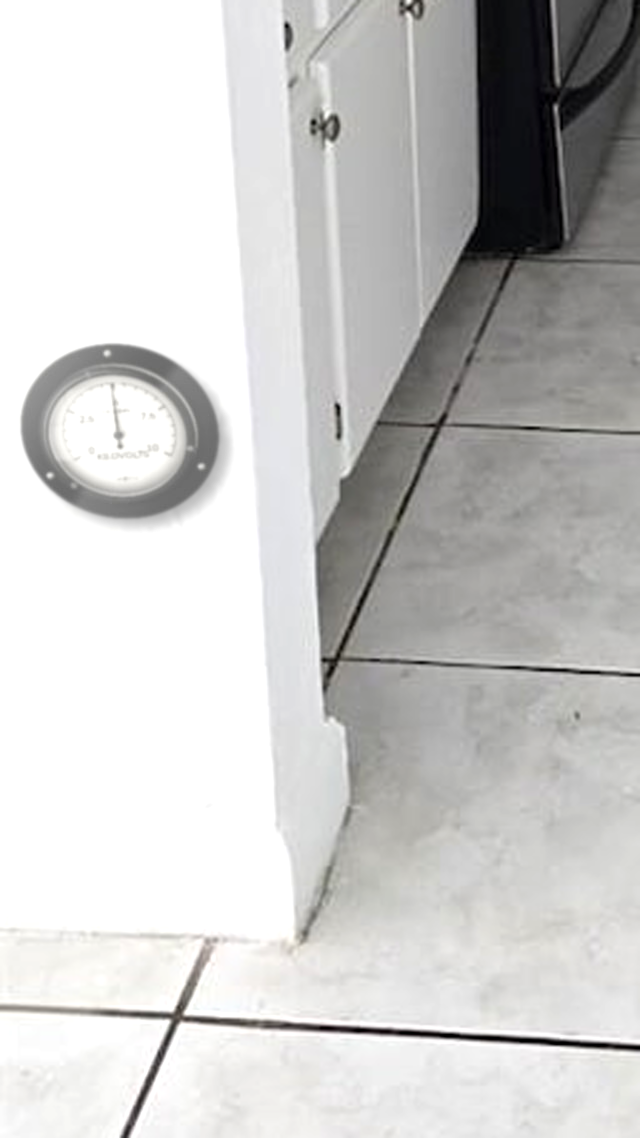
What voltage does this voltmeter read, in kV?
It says 5 kV
